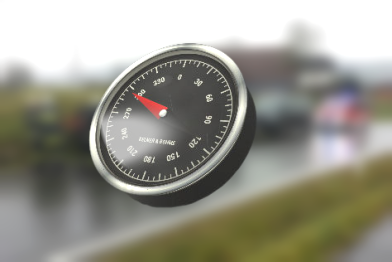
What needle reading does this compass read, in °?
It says 295 °
